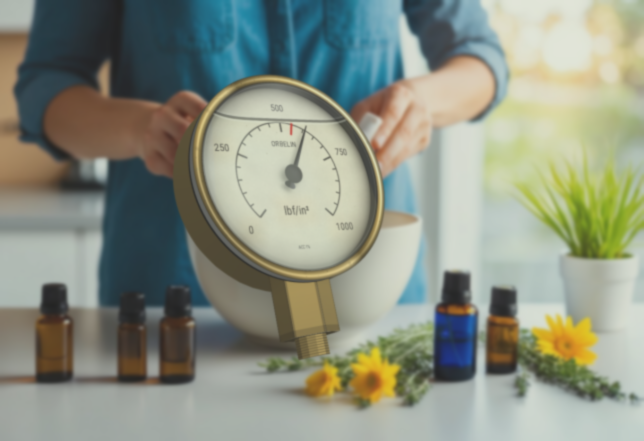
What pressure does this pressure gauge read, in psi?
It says 600 psi
